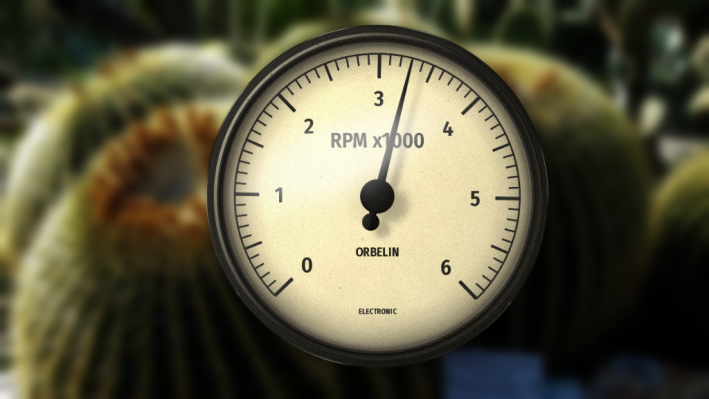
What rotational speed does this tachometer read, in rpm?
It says 3300 rpm
